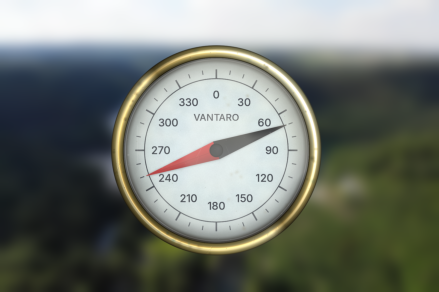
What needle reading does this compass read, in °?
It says 250 °
